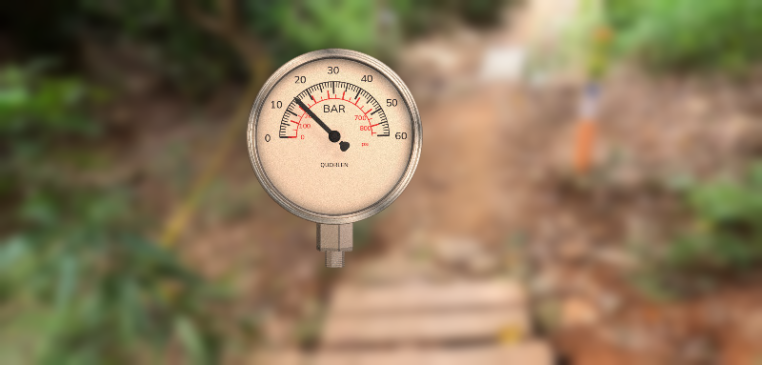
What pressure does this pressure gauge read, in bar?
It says 15 bar
